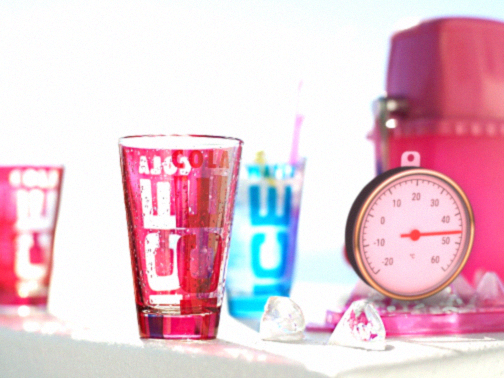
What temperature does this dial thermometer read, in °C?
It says 46 °C
